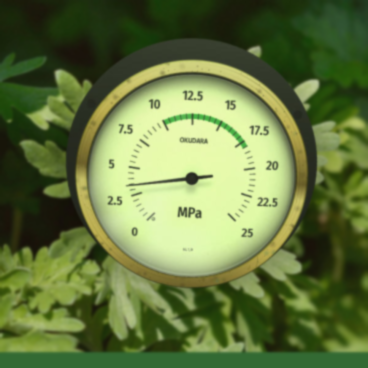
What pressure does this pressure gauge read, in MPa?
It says 3.5 MPa
